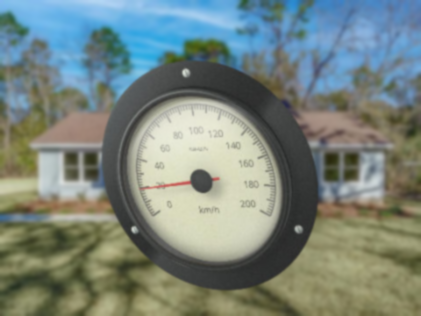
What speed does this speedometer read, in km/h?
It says 20 km/h
